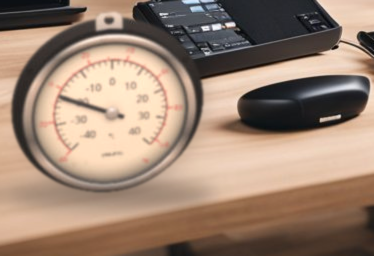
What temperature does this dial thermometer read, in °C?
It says -20 °C
